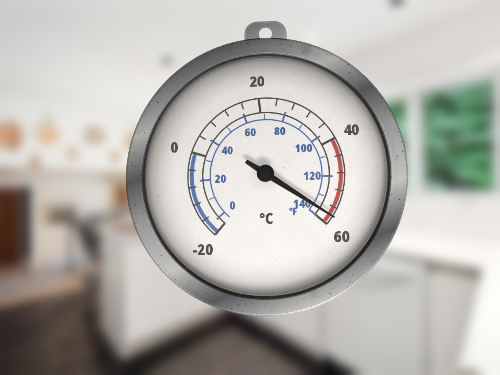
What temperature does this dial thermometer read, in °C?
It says 58 °C
